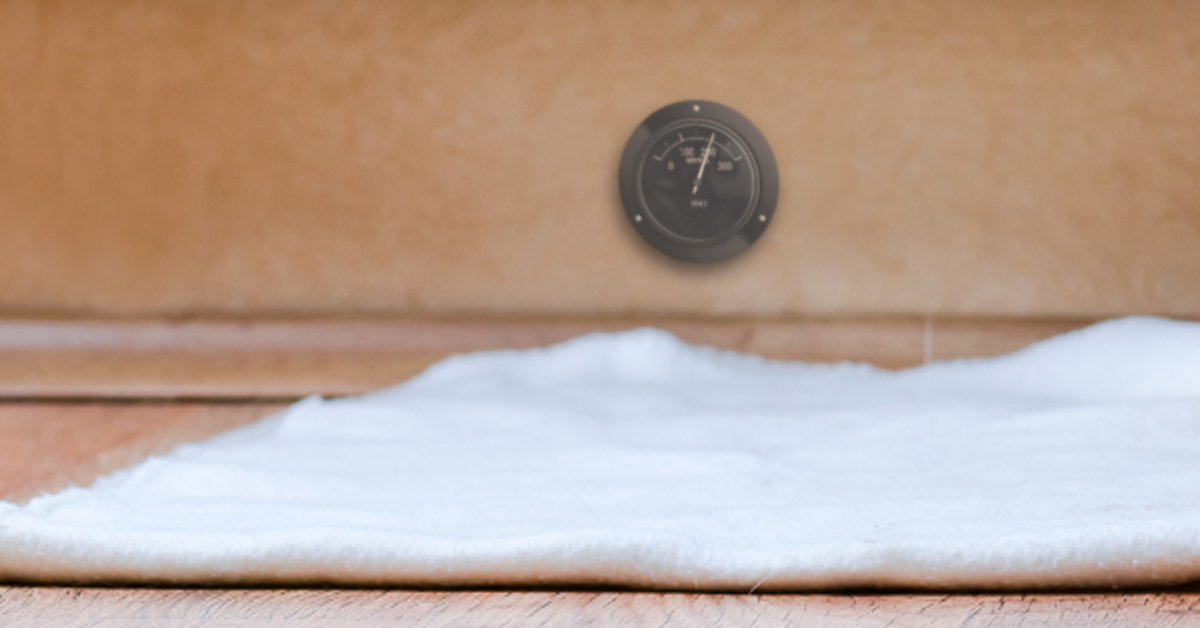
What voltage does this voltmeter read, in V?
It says 200 V
